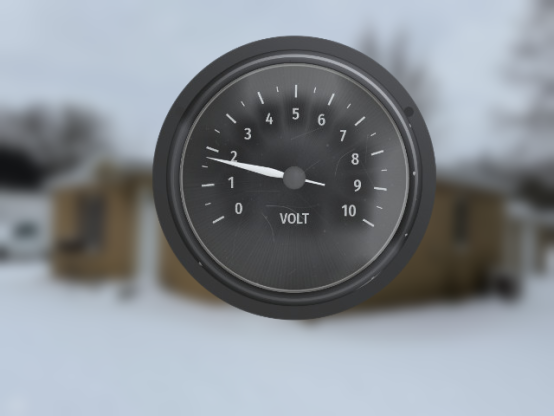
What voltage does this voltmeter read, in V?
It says 1.75 V
